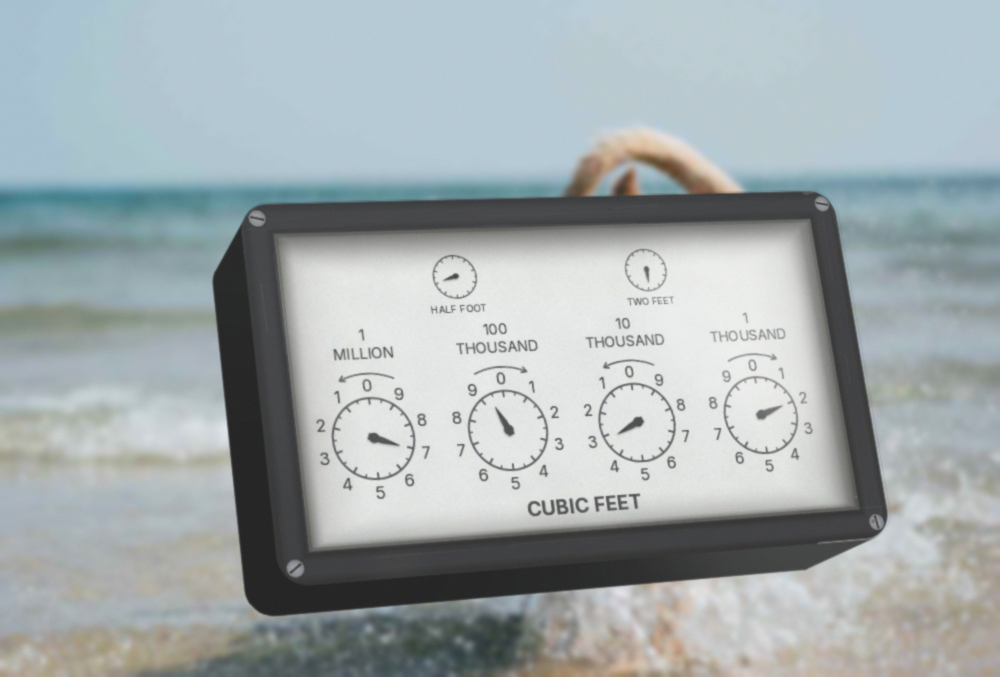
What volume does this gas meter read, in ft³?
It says 693200 ft³
